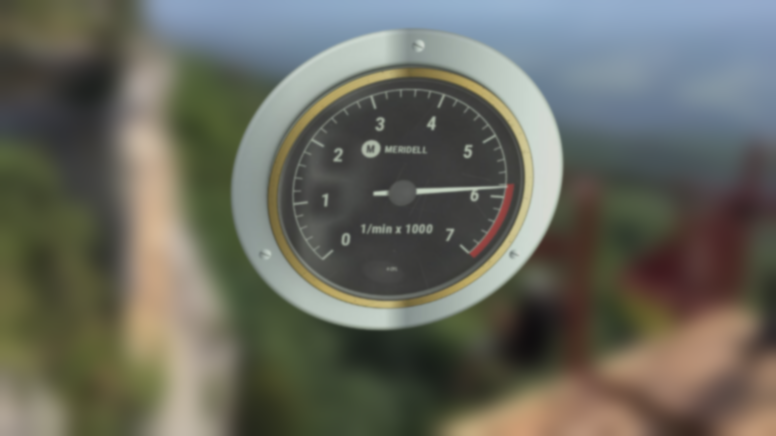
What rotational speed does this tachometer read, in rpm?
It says 5800 rpm
